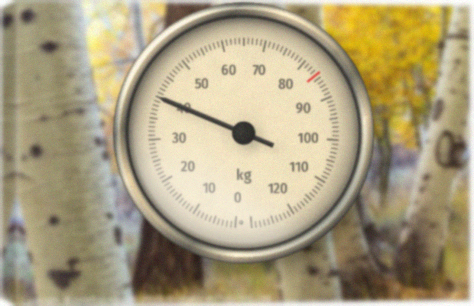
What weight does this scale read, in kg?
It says 40 kg
